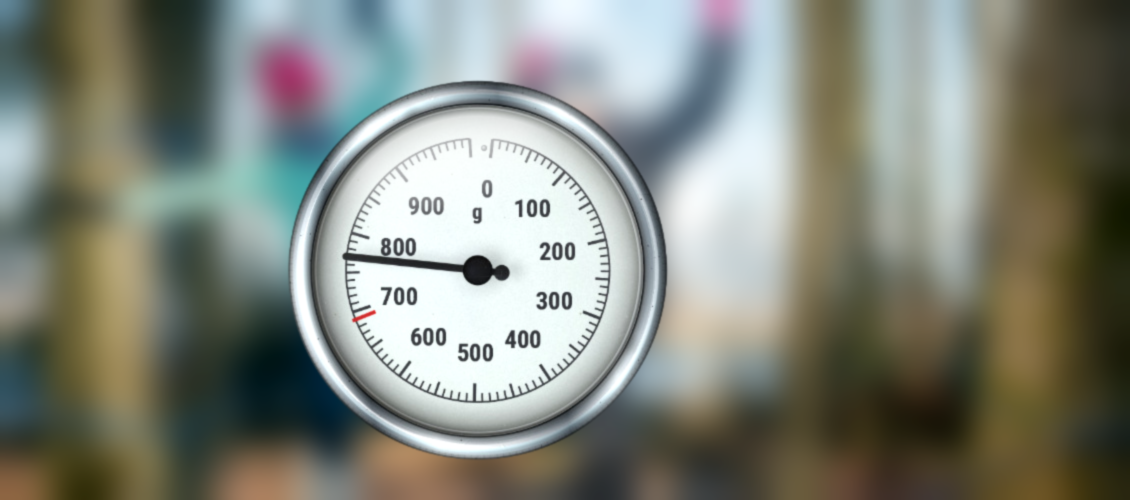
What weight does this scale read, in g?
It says 770 g
